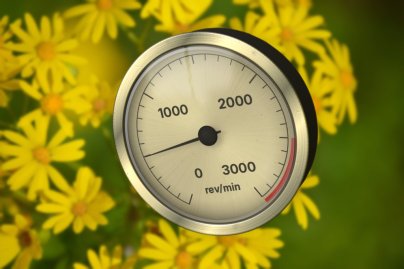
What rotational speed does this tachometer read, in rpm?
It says 500 rpm
